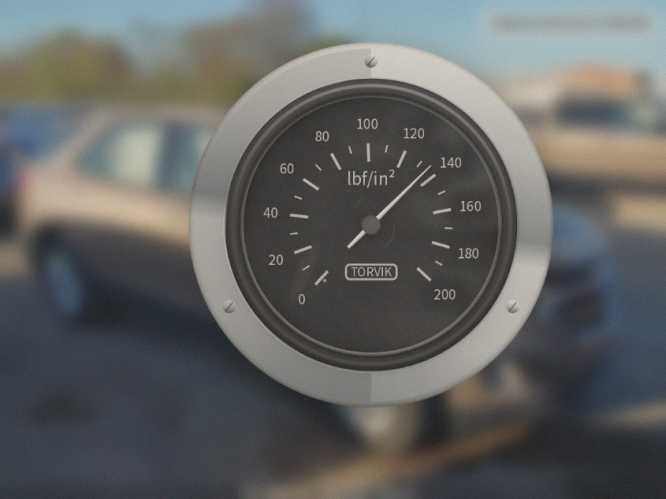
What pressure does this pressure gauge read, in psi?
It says 135 psi
